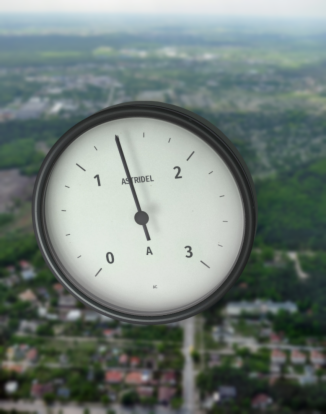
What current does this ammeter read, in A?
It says 1.4 A
